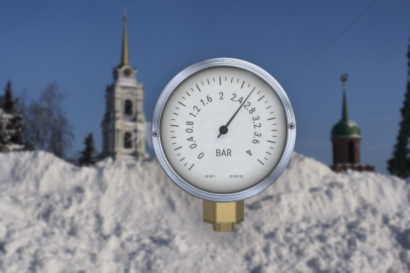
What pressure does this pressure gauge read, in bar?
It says 2.6 bar
